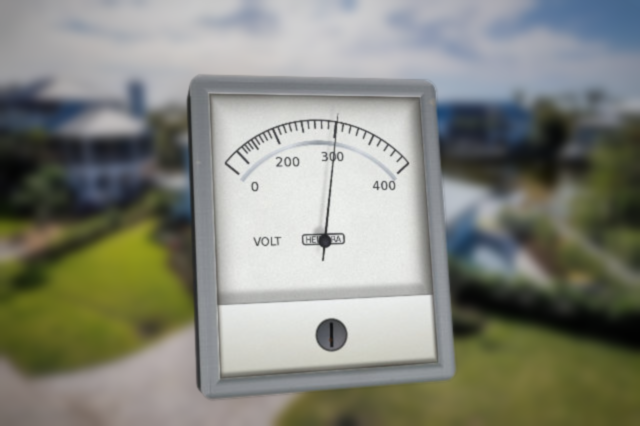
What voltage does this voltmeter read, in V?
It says 300 V
